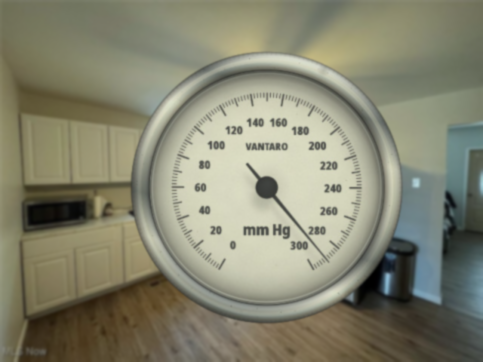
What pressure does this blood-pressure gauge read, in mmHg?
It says 290 mmHg
